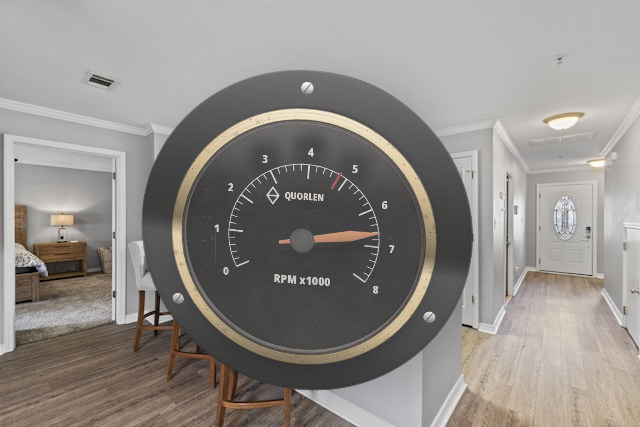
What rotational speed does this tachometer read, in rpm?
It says 6600 rpm
